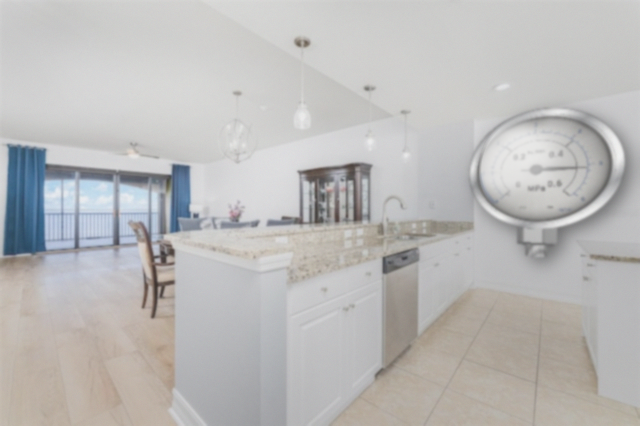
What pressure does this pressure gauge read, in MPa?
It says 0.5 MPa
